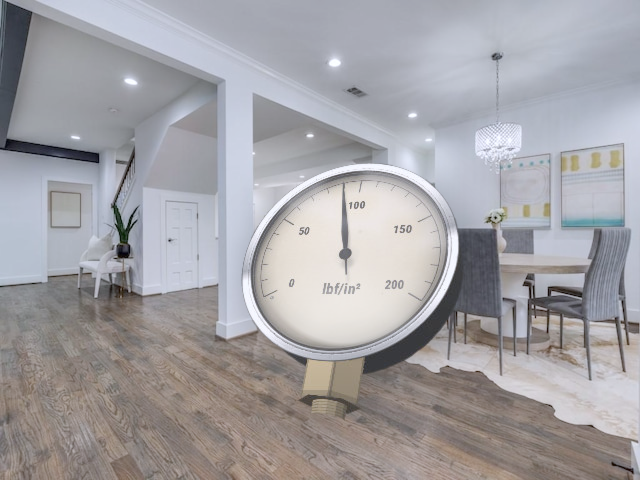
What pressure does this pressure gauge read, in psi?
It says 90 psi
